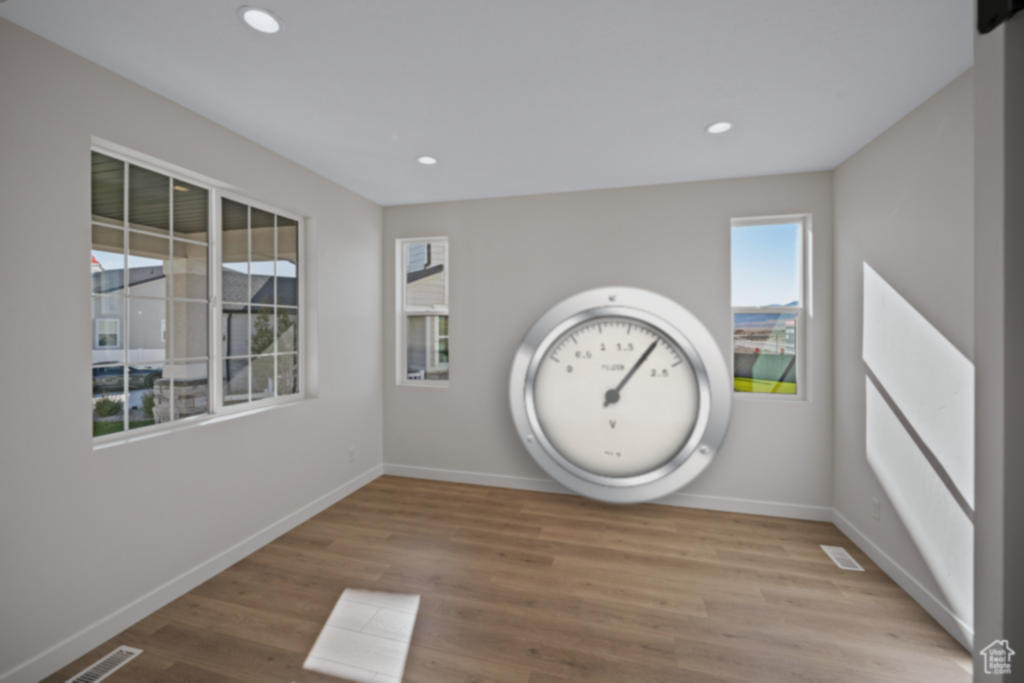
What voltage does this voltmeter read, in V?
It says 2 V
